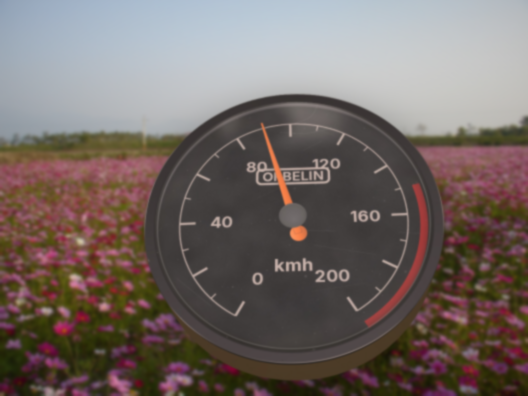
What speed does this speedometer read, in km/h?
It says 90 km/h
